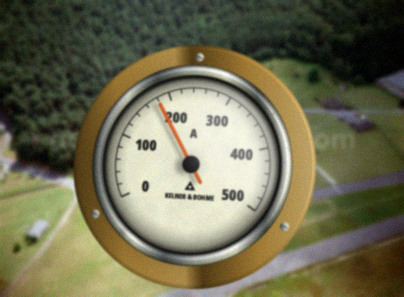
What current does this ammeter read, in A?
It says 180 A
